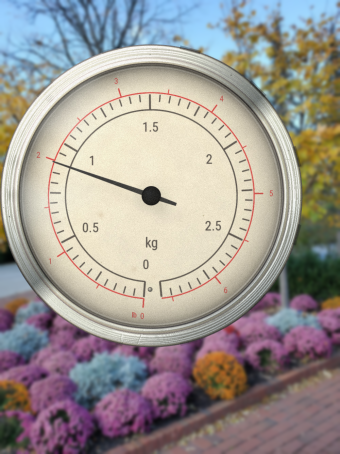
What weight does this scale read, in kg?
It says 0.9 kg
